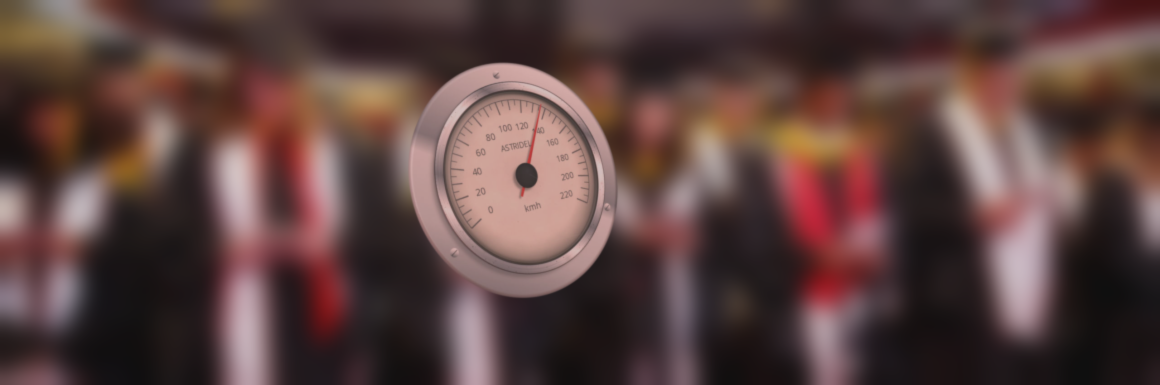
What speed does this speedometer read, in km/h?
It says 135 km/h
